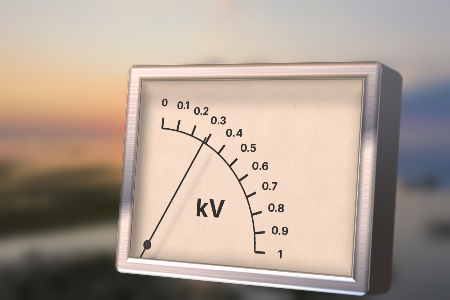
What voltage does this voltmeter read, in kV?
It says 0.3 kV
